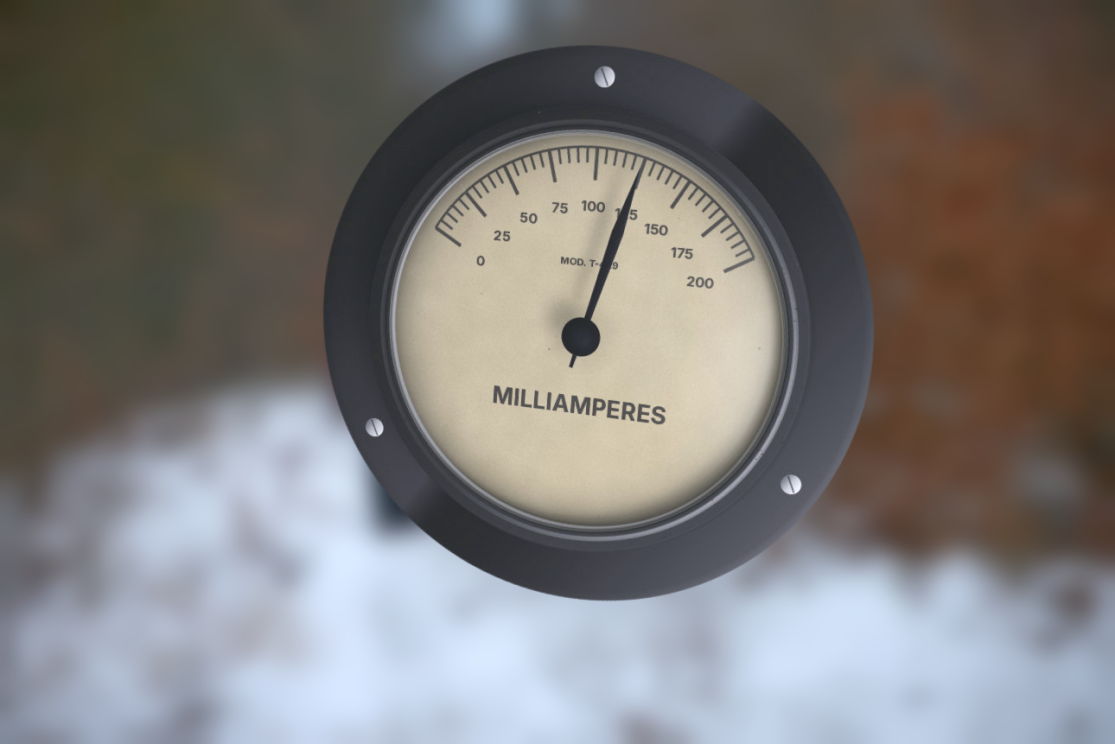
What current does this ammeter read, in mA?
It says 125 mA
